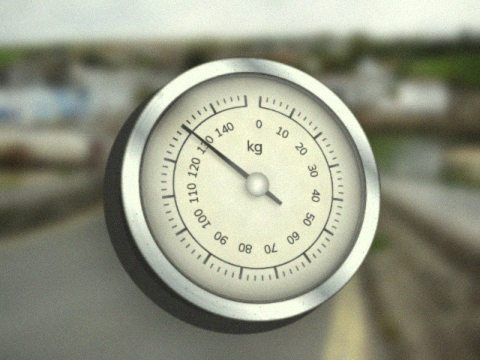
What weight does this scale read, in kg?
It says 130 kg
